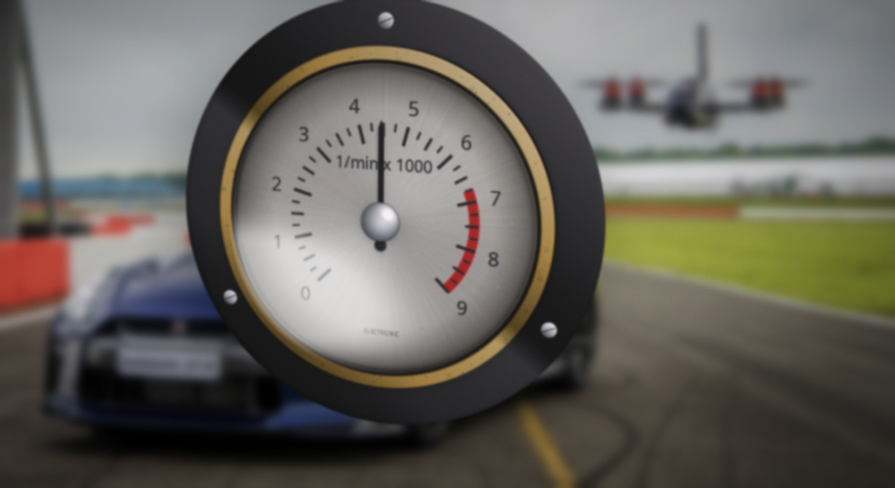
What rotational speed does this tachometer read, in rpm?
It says 4500 rpm
